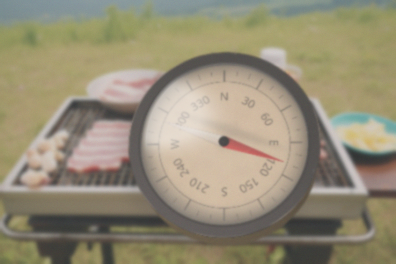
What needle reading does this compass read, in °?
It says 110 °
